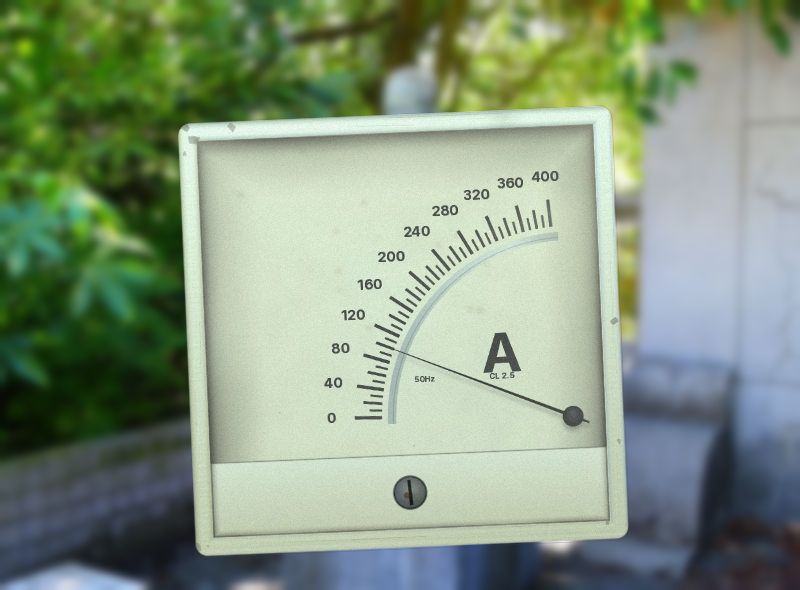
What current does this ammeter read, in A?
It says 100 A
